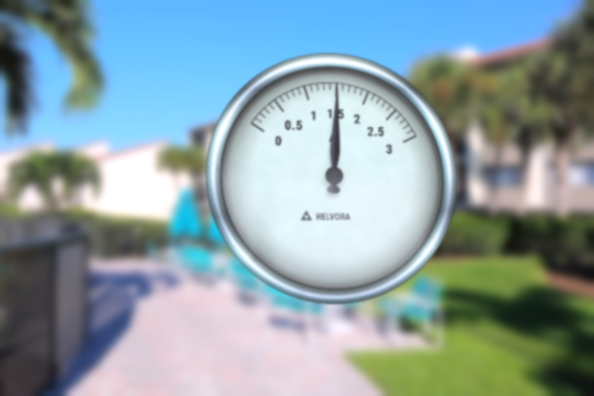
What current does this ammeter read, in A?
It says 1.5 A
